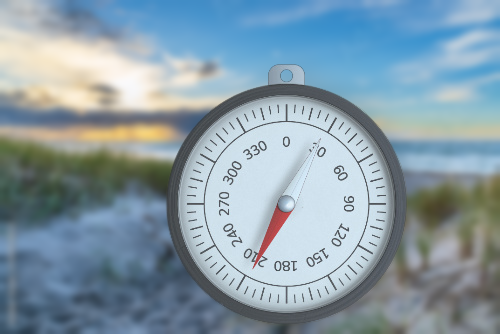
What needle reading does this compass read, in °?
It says 207.5 °
